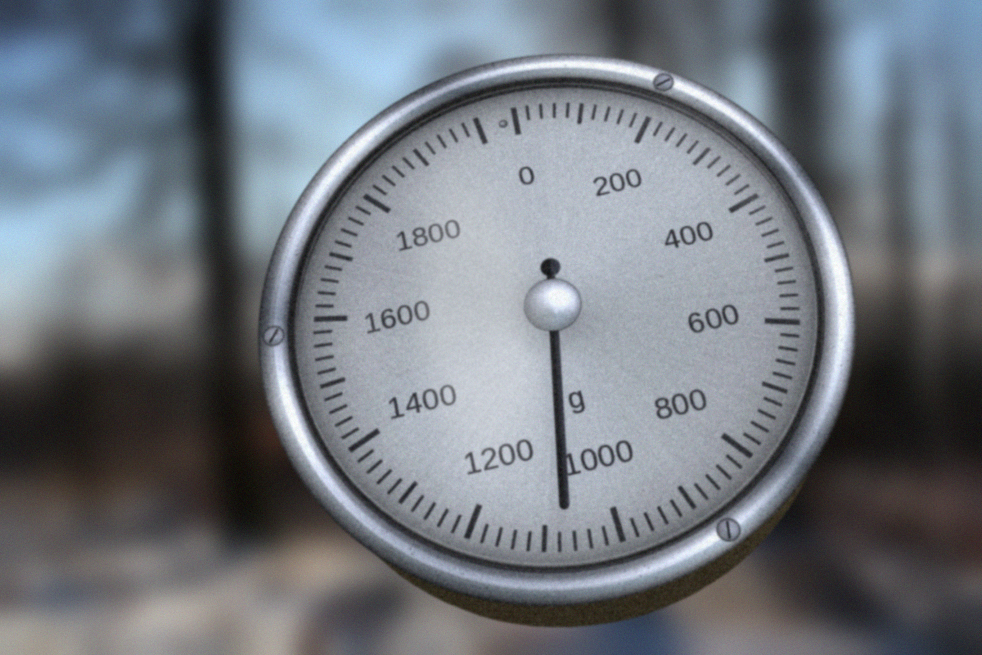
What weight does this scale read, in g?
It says 1070 g
